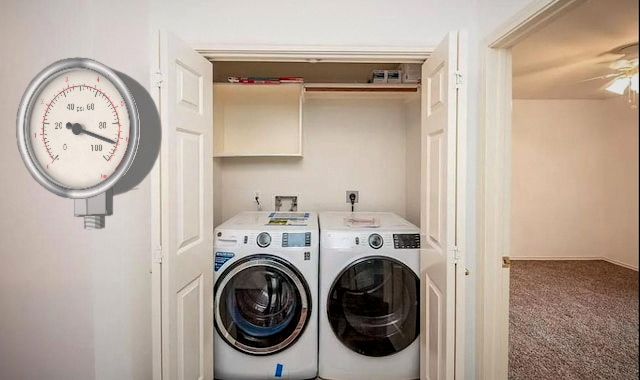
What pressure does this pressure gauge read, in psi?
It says 90 psi
